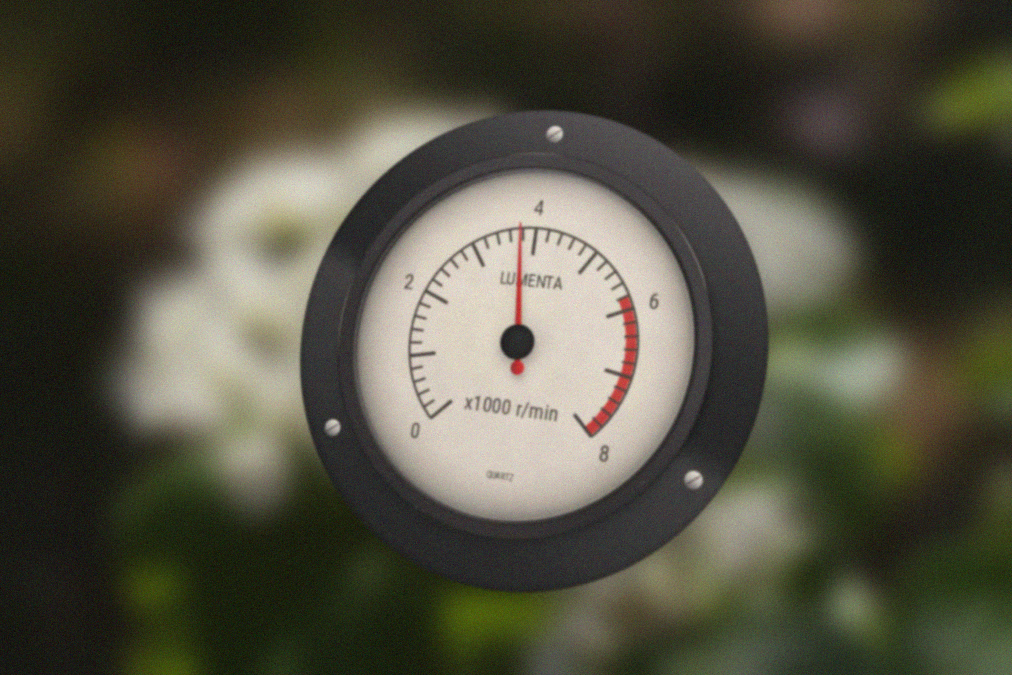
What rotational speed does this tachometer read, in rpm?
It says 3800 rpm
